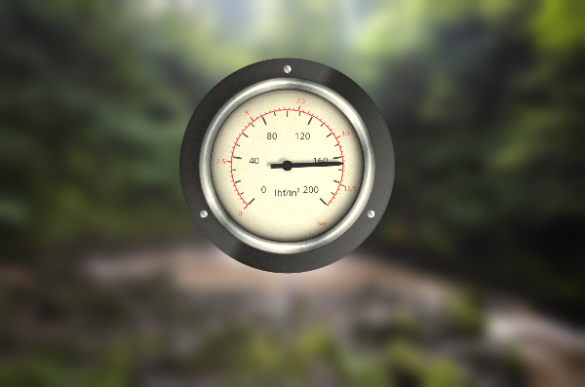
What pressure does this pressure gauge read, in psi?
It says 165 psi
